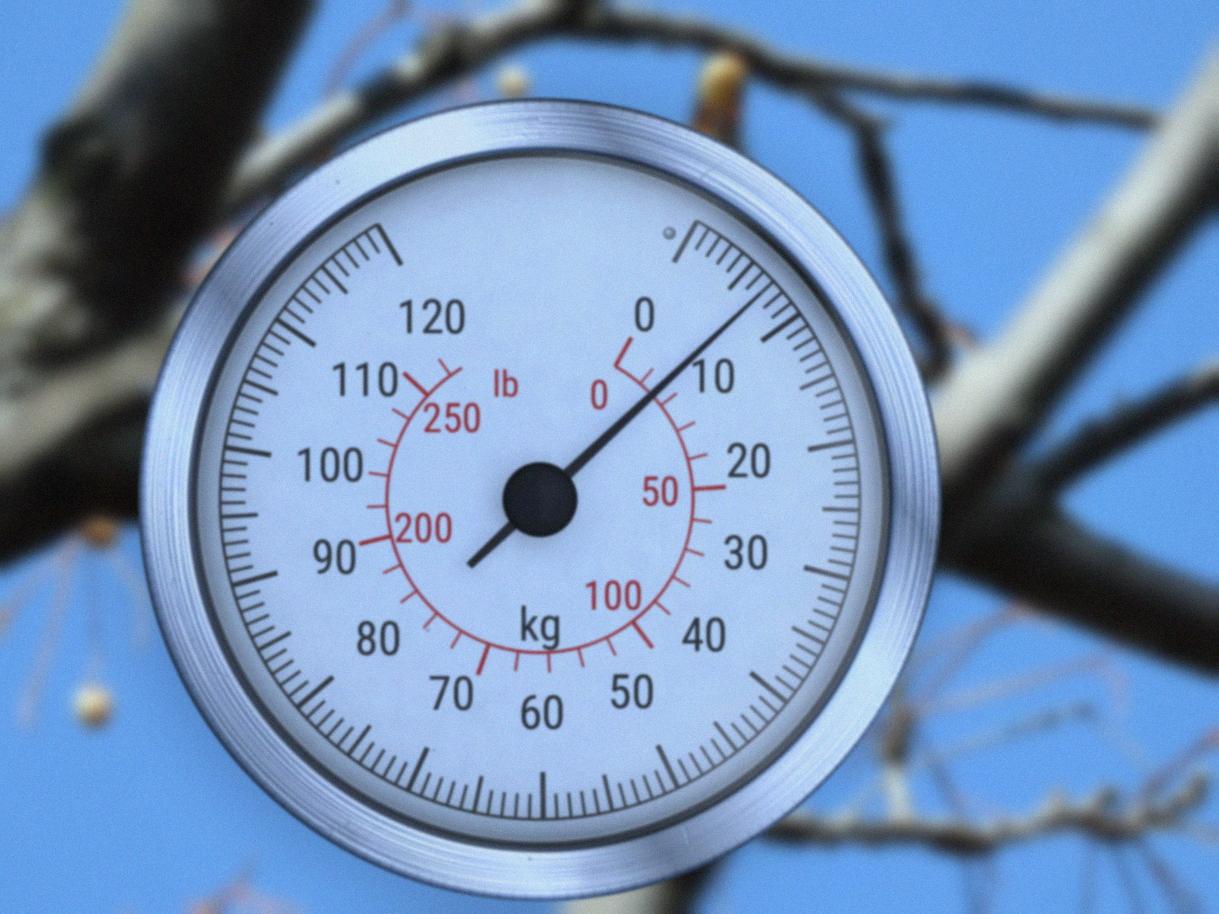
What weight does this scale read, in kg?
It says 7 kg
